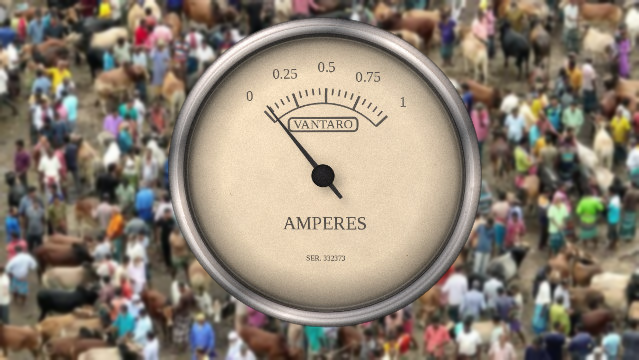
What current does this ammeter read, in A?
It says 0.05 A
